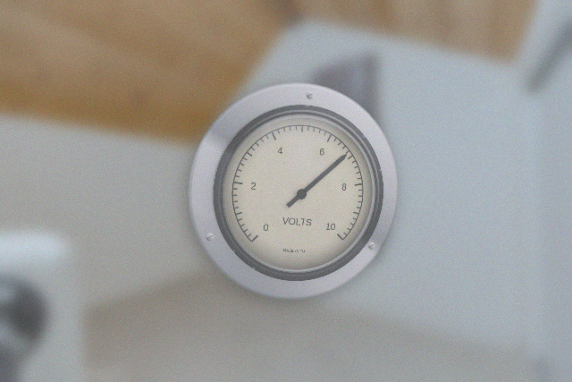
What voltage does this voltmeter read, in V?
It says 6.8 V
